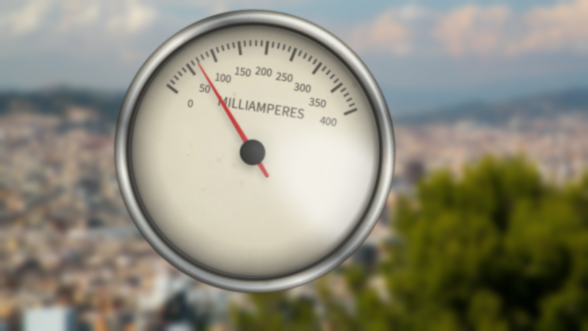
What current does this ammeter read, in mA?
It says 70 mA
